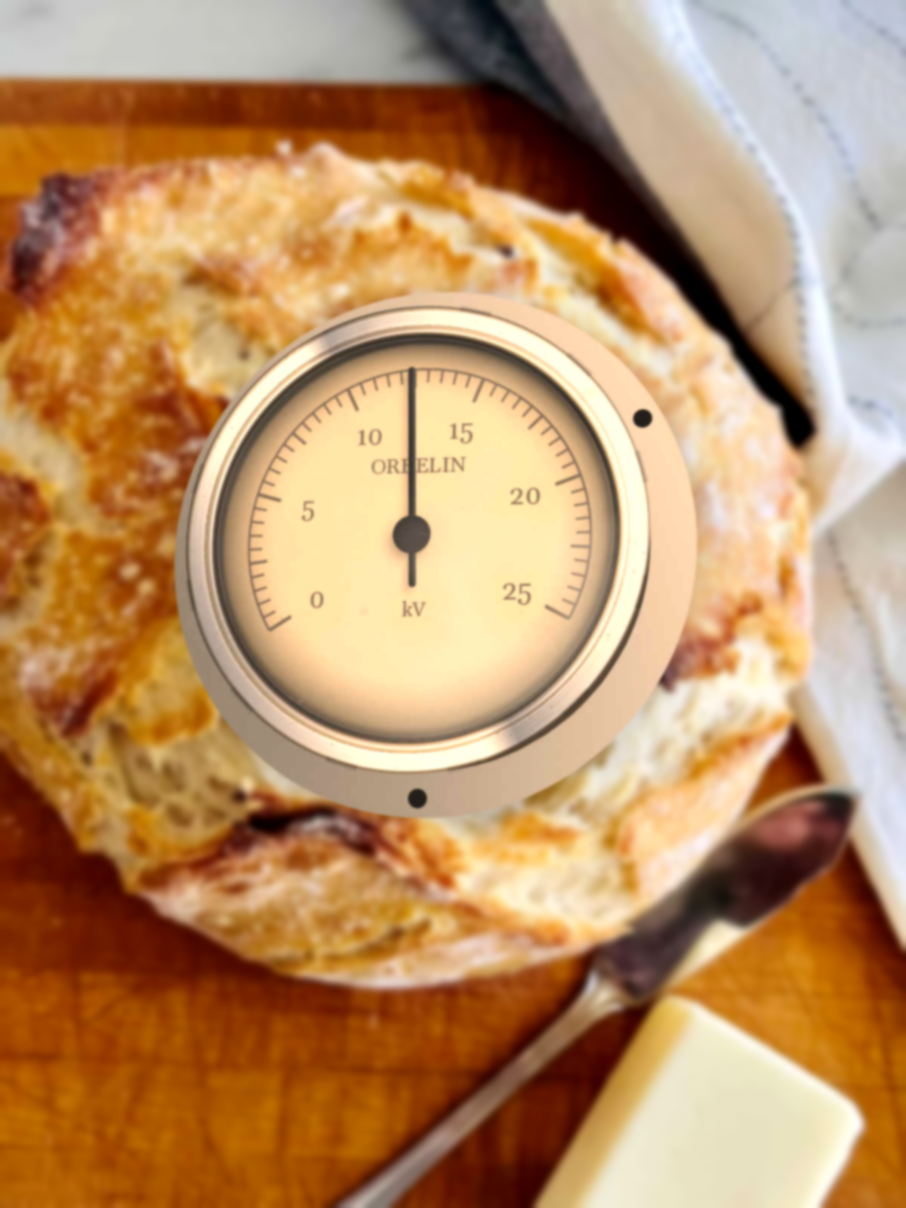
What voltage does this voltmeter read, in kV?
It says 12.5 kV
